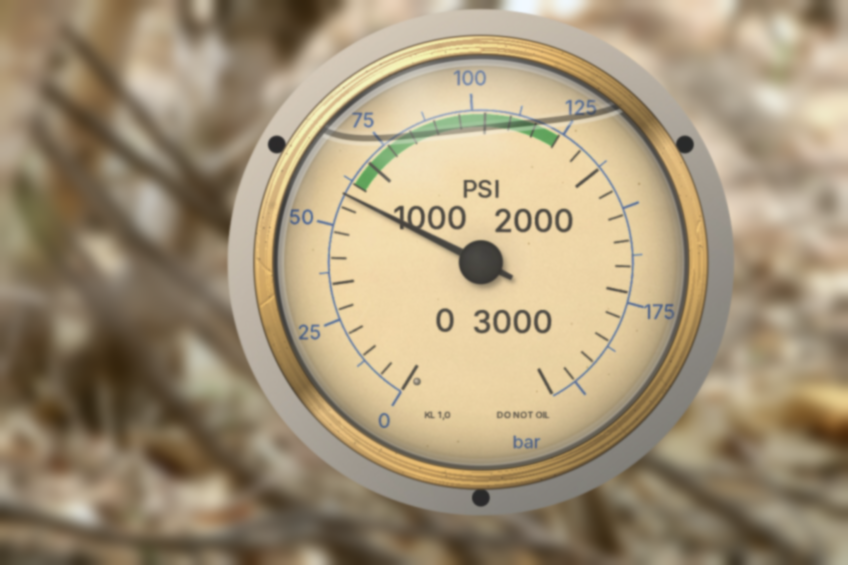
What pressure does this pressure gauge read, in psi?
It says 850 psi
